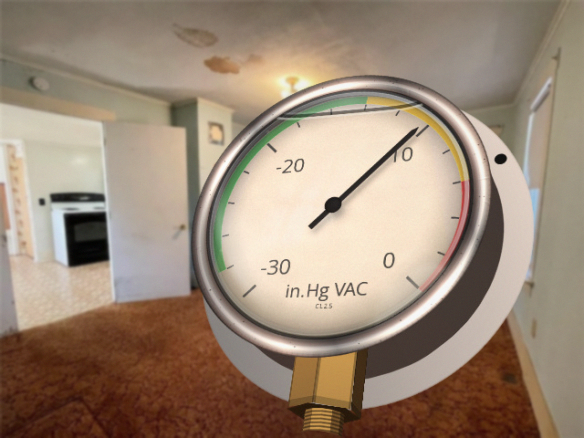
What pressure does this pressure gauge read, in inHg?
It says -10 inHg
